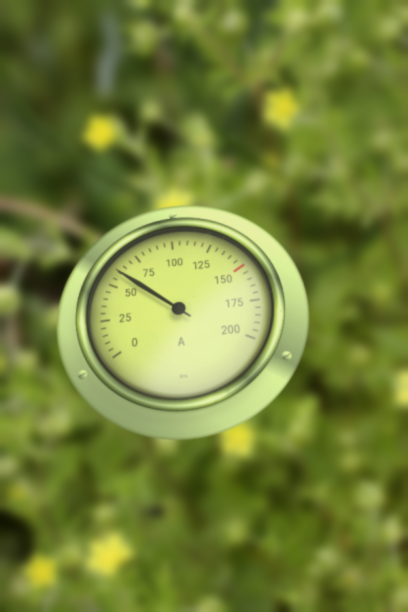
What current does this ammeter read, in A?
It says 60 A
